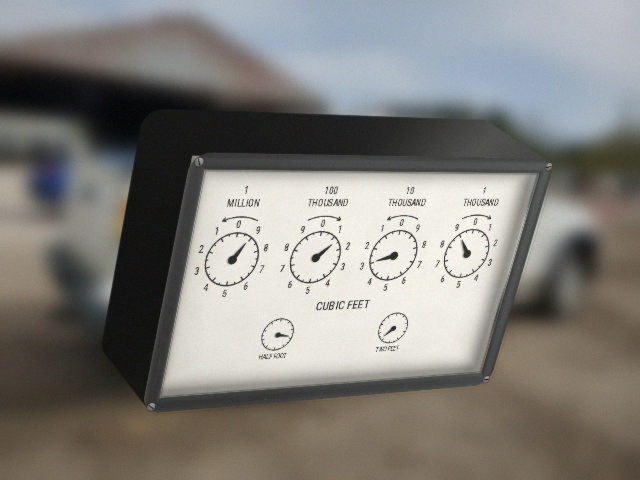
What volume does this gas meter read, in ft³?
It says 912900 ft³
